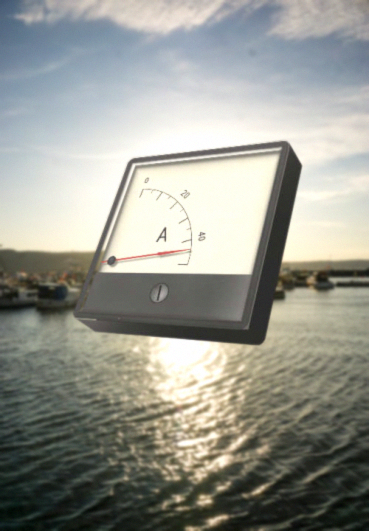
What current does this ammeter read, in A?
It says 45 A
